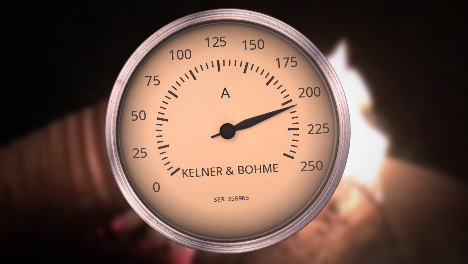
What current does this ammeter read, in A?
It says 205 A
